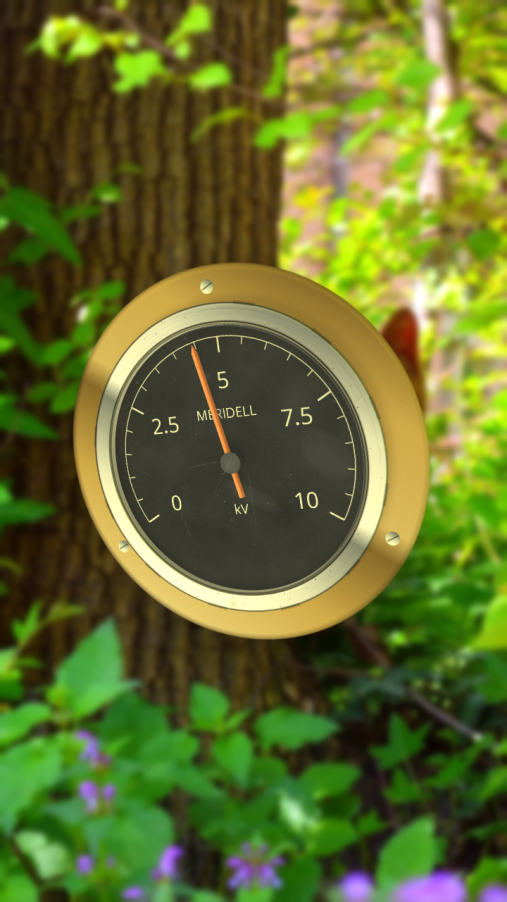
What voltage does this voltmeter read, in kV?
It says 4.5 kV
